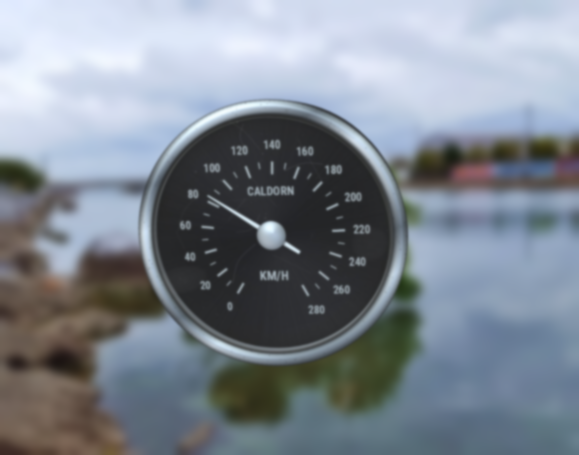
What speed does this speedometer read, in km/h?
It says 85 km/h
